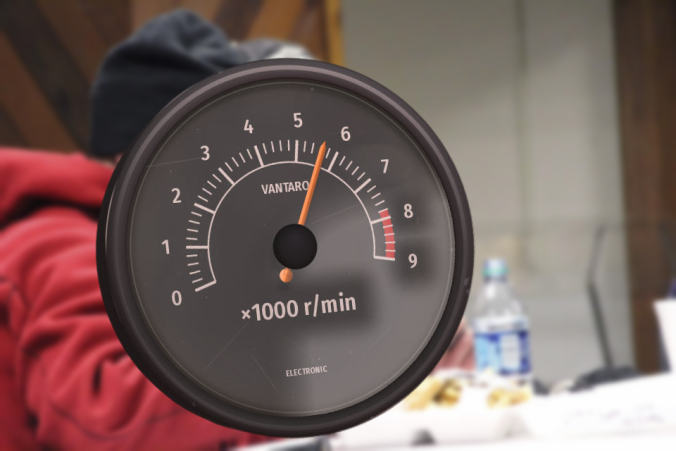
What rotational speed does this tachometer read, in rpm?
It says 5600 rpm
